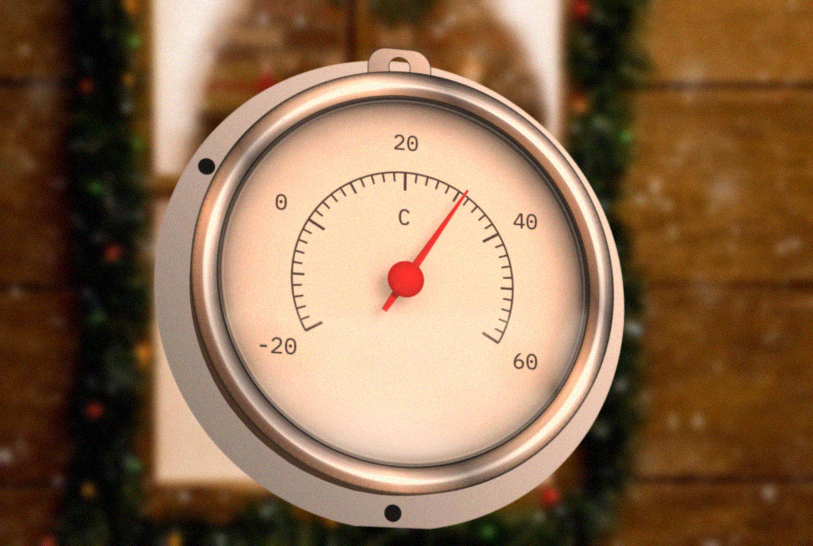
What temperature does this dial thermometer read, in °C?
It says 31 °C
